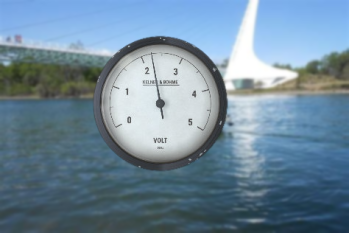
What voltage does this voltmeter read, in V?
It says 2.25 V
